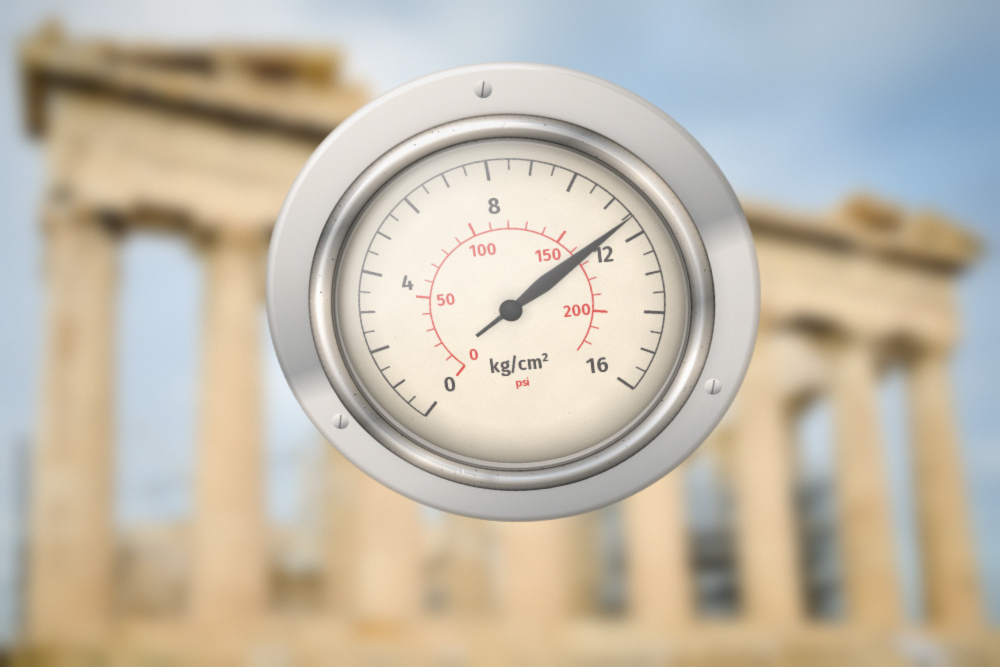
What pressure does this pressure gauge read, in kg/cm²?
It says 11.5 kg/cm²
